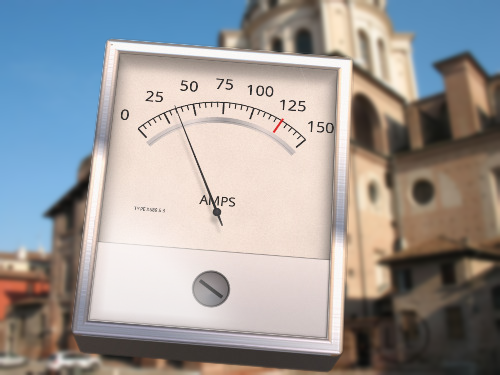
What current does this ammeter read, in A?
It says 35 A
